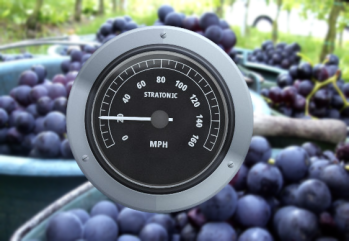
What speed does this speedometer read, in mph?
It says 20 mph
